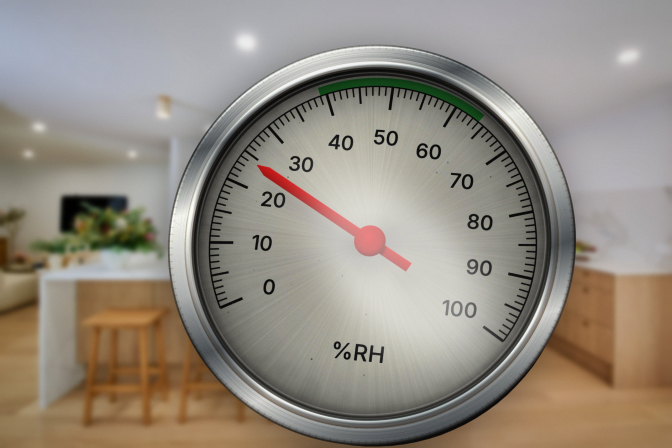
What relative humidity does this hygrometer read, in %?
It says 24 %
